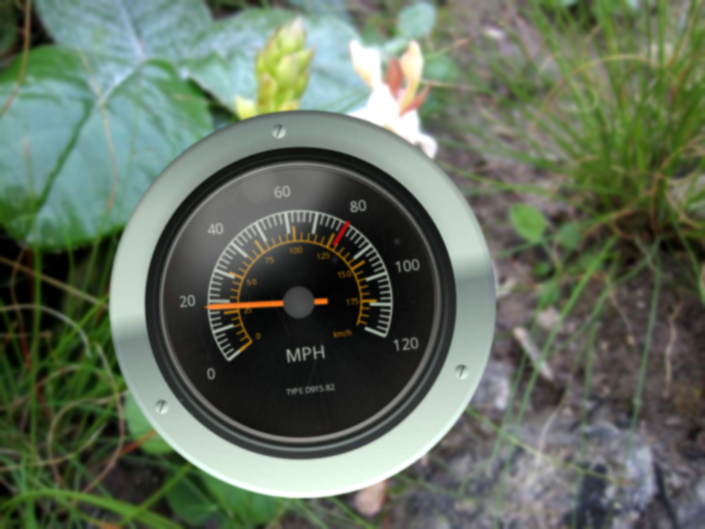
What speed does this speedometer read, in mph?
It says 18 mph
